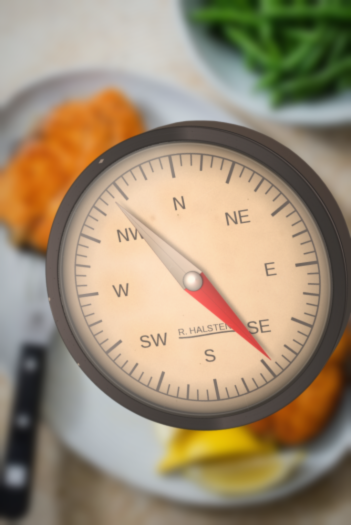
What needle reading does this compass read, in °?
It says 145 °
